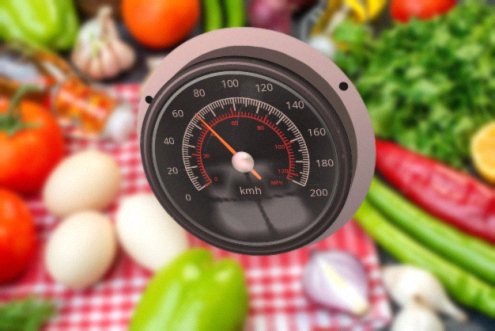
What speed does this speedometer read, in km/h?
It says 70 km/h
